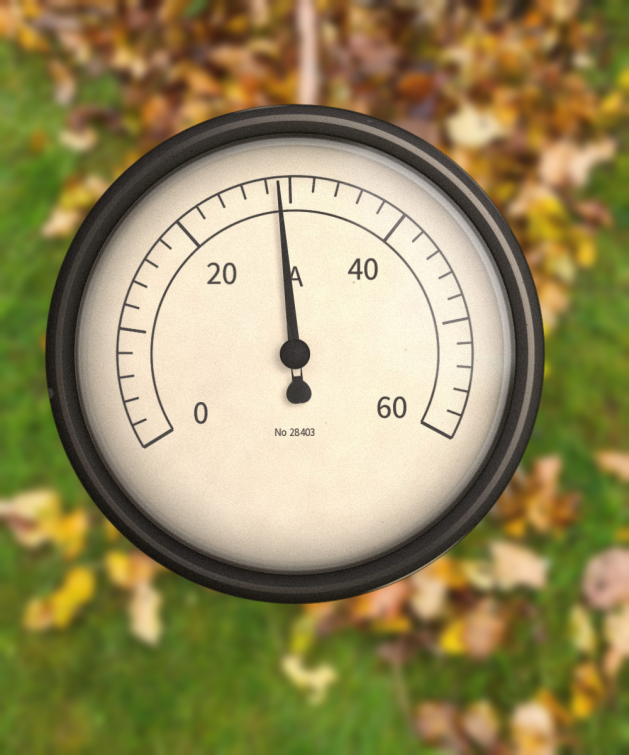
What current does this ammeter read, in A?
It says 29 A
